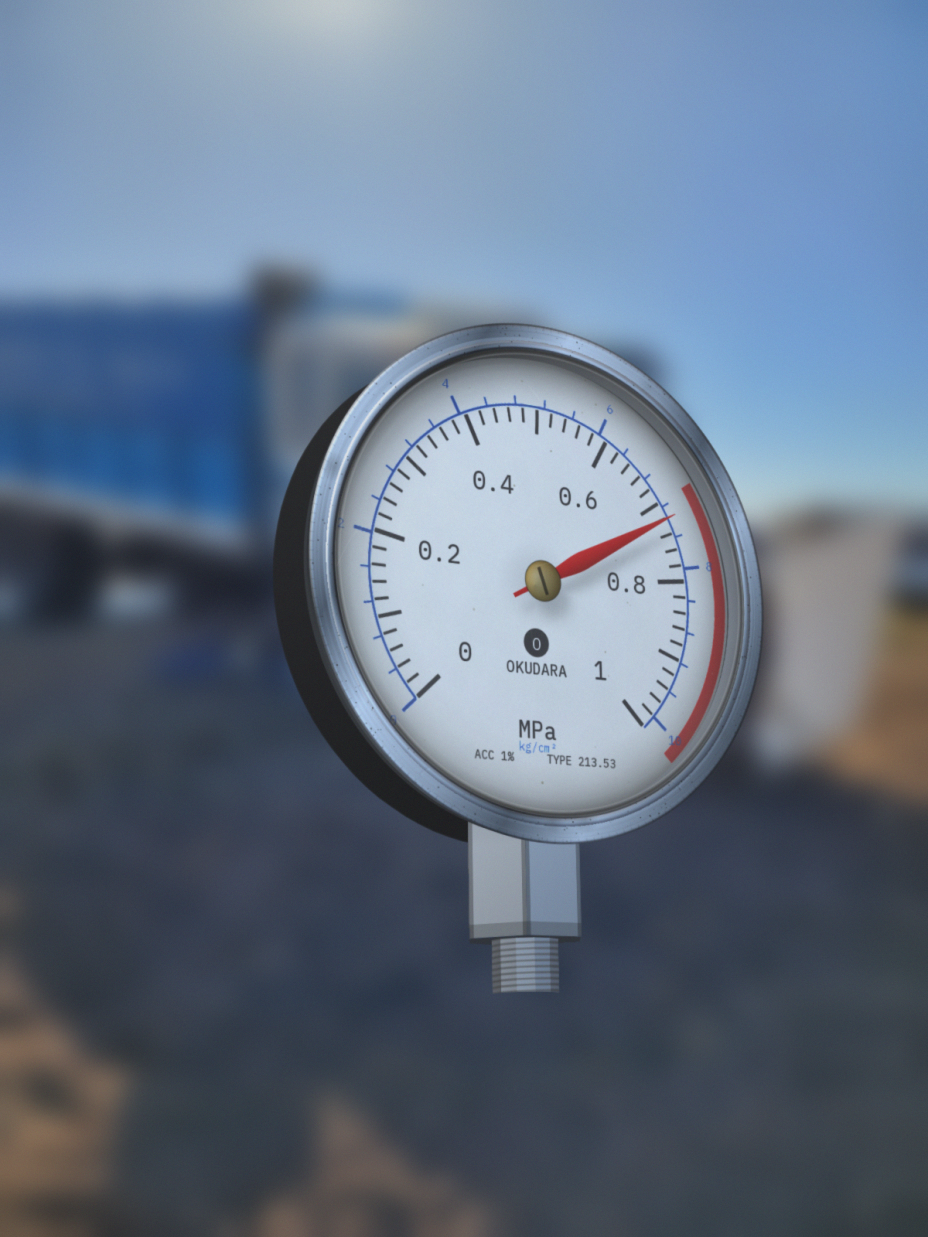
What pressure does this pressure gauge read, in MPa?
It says 0.72 MPa
